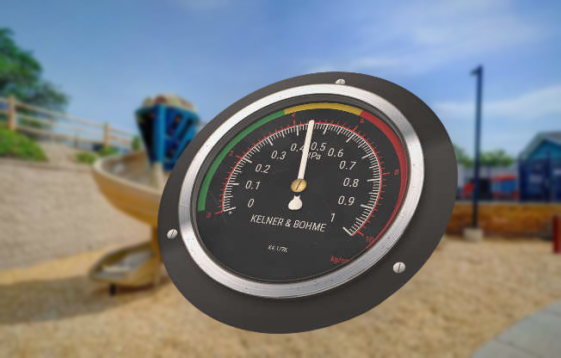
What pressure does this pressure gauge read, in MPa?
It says 0.45 MPa
